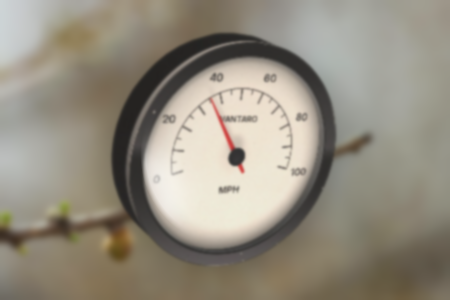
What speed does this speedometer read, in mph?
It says 35 mph
